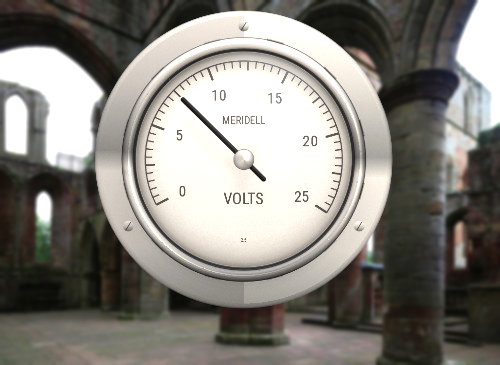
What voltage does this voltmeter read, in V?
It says 7.5 V
